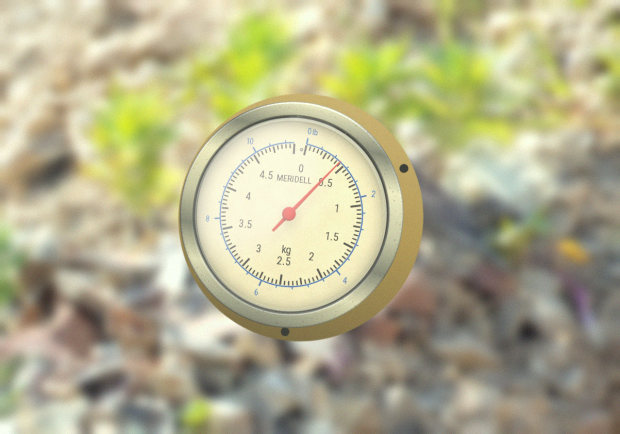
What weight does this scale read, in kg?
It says 0.45 kg
